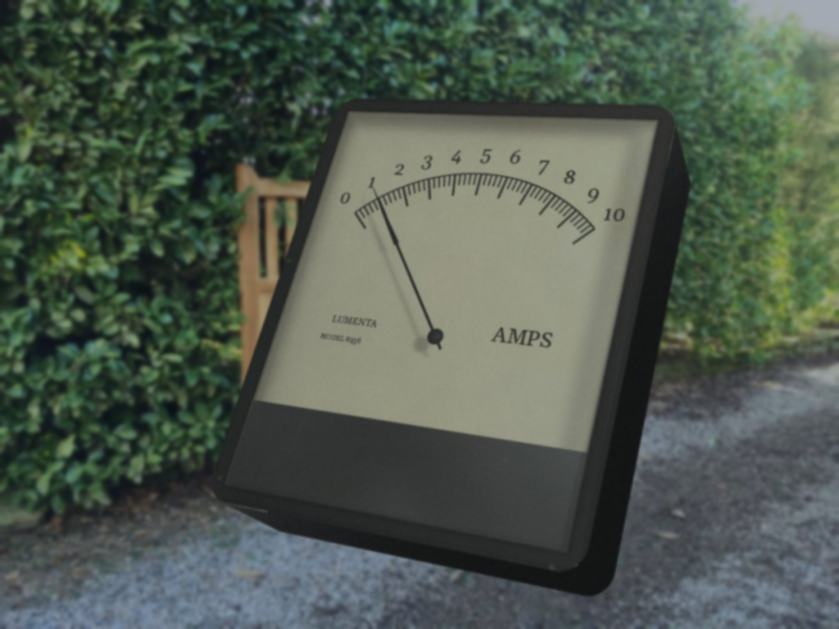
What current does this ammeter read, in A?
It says 1 A
